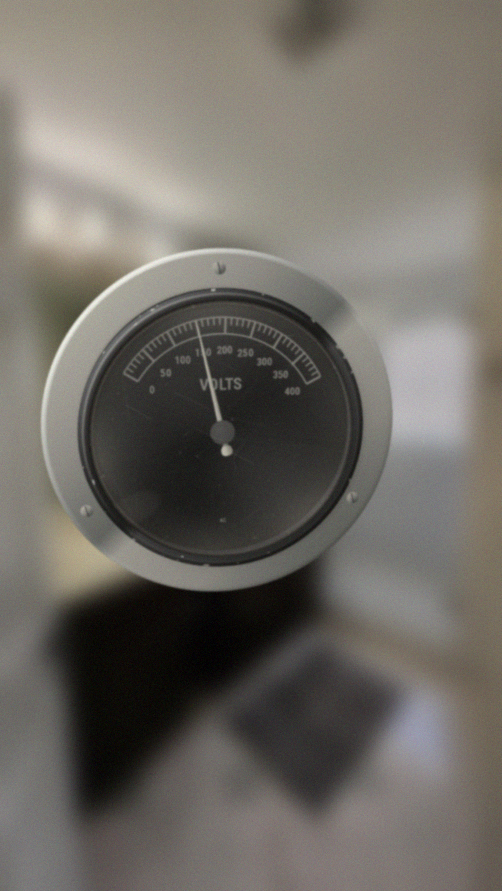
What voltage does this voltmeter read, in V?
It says 150 V
